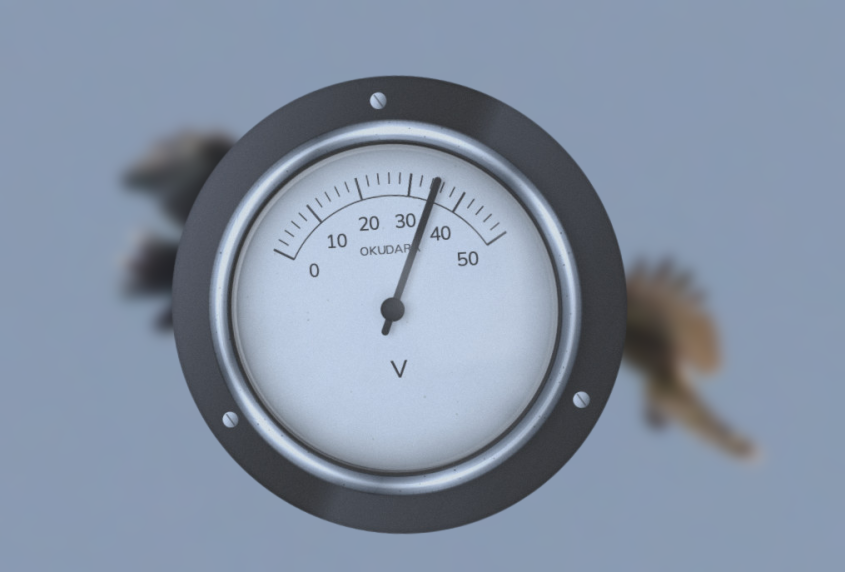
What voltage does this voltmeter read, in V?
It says 35 V
